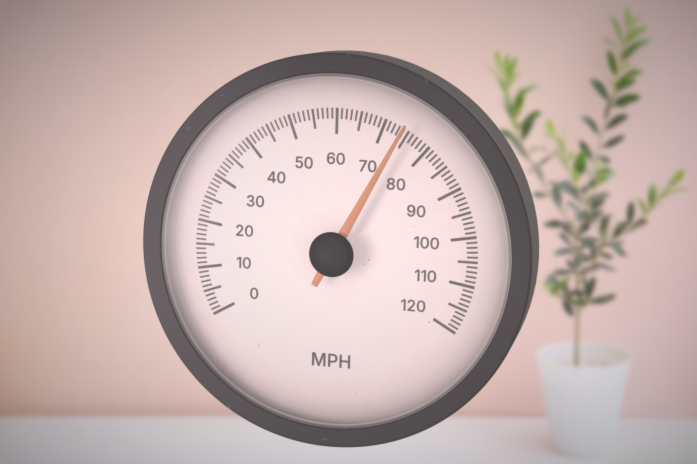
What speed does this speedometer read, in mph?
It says 74 mph
